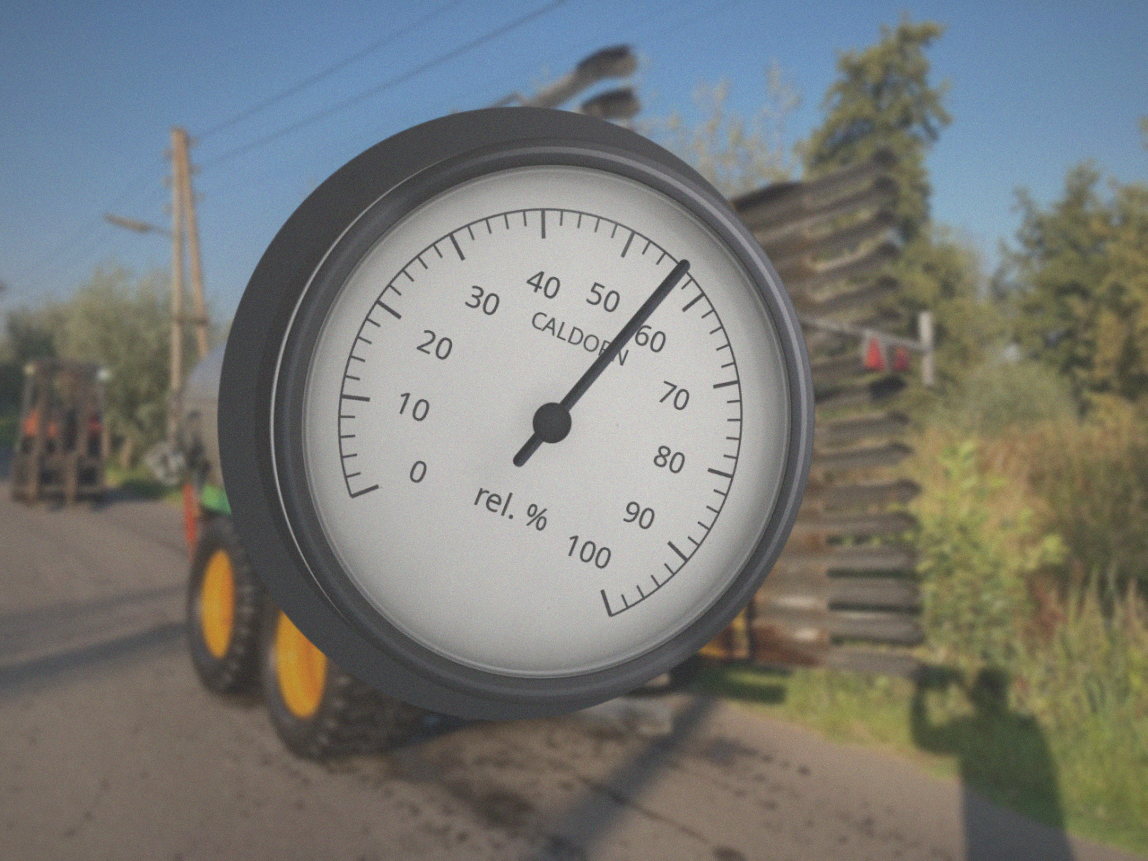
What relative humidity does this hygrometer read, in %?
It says 56 %
